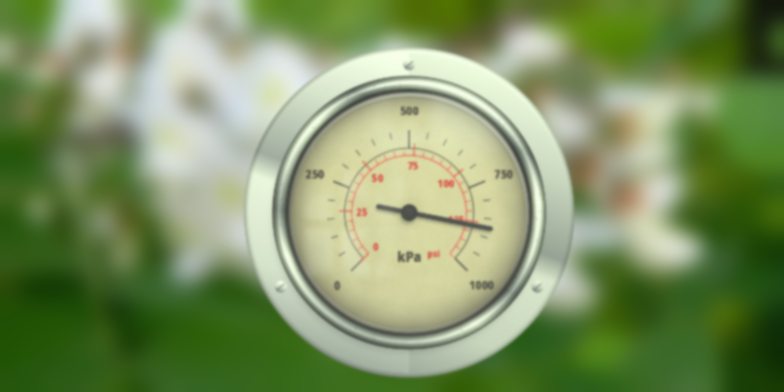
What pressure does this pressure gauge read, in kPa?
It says 875 kPa
